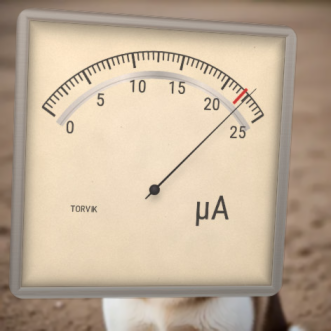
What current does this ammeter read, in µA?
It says 22.5 µA
